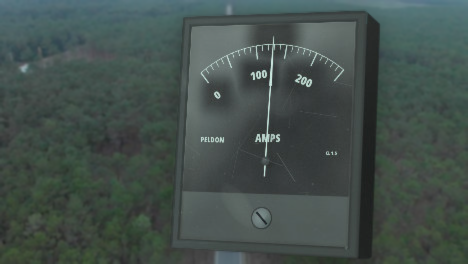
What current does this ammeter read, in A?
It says 130 A
